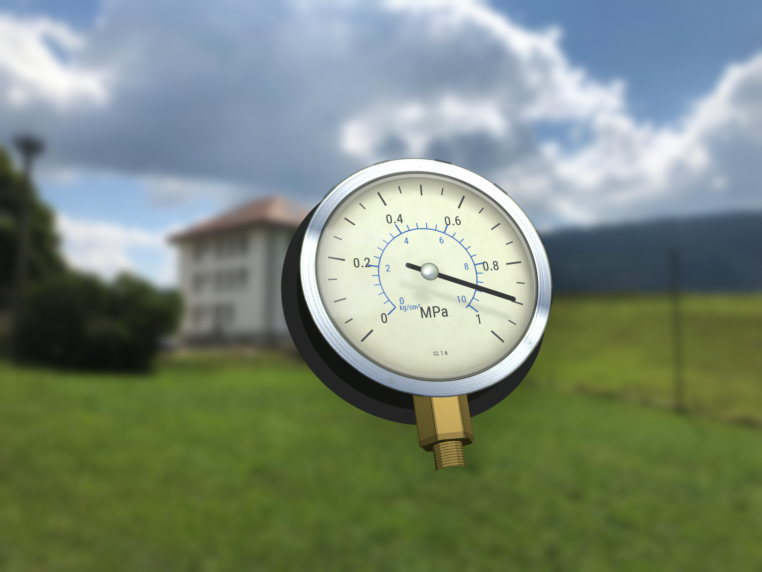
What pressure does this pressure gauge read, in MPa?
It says 0.9 MPa
